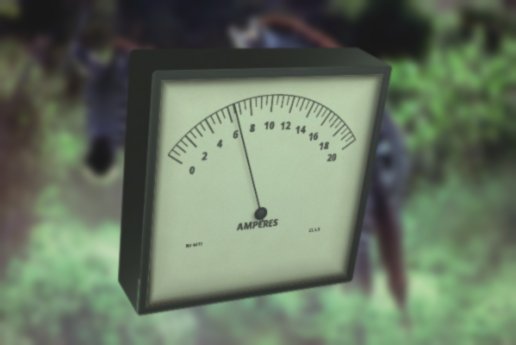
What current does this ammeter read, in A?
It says 6.5 A
